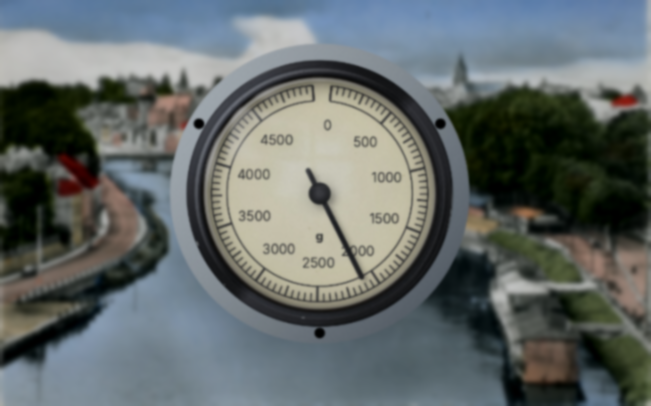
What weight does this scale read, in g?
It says 2100 g
